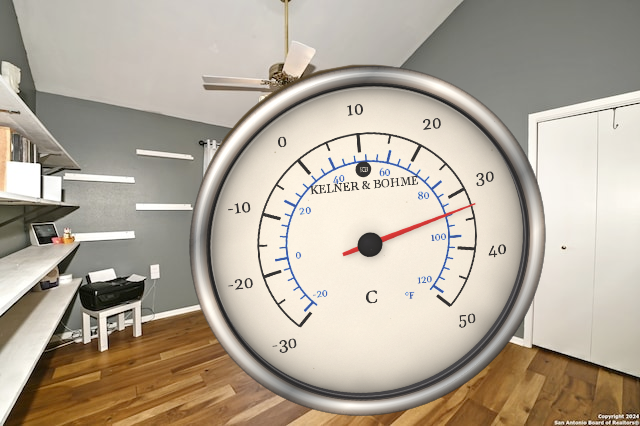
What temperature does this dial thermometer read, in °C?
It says 32.5 °C
